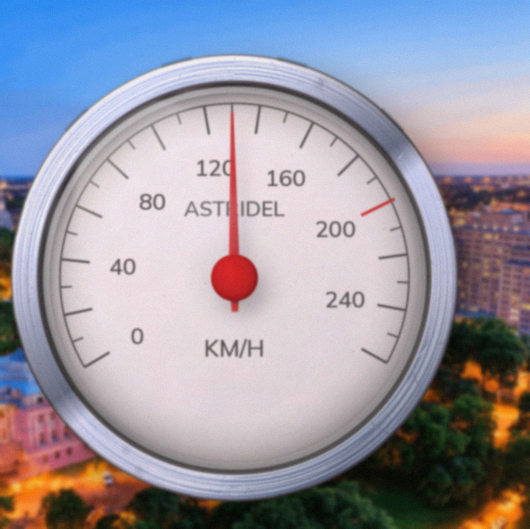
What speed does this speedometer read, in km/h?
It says 130 km/h
